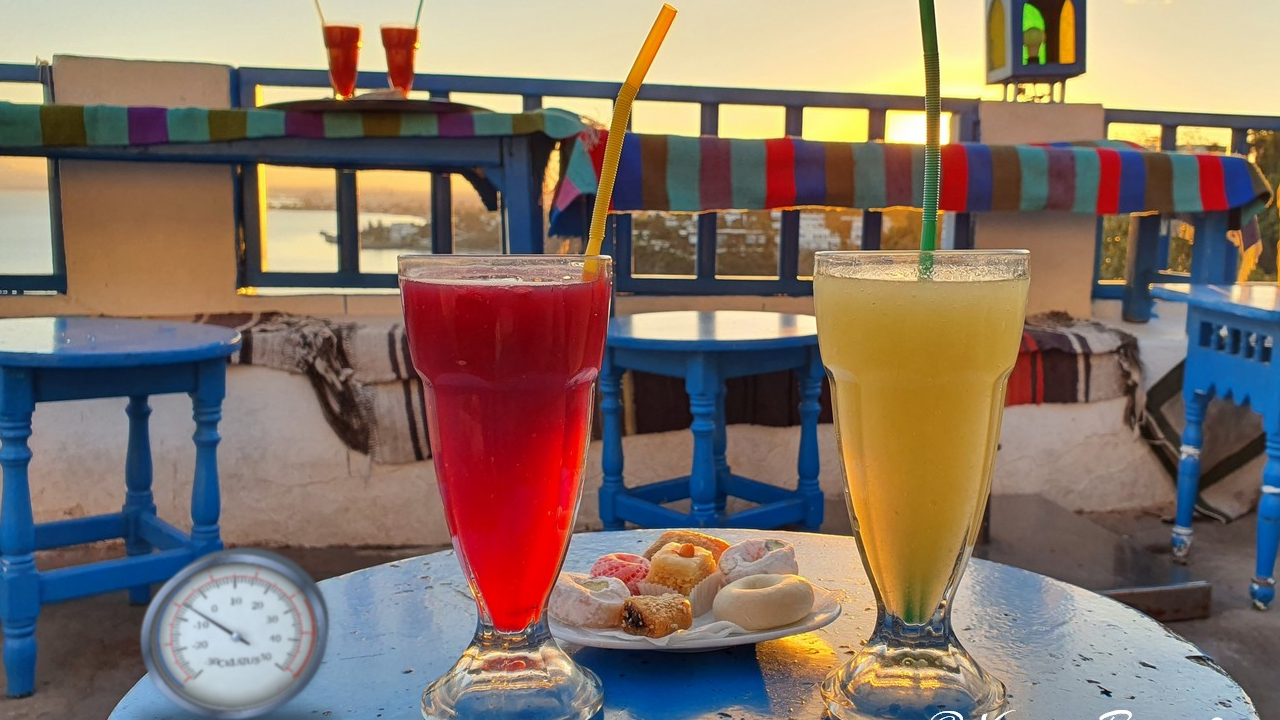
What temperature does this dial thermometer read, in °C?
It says -5 °C
